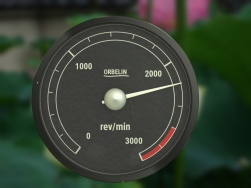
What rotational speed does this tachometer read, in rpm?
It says 2200 rpm
